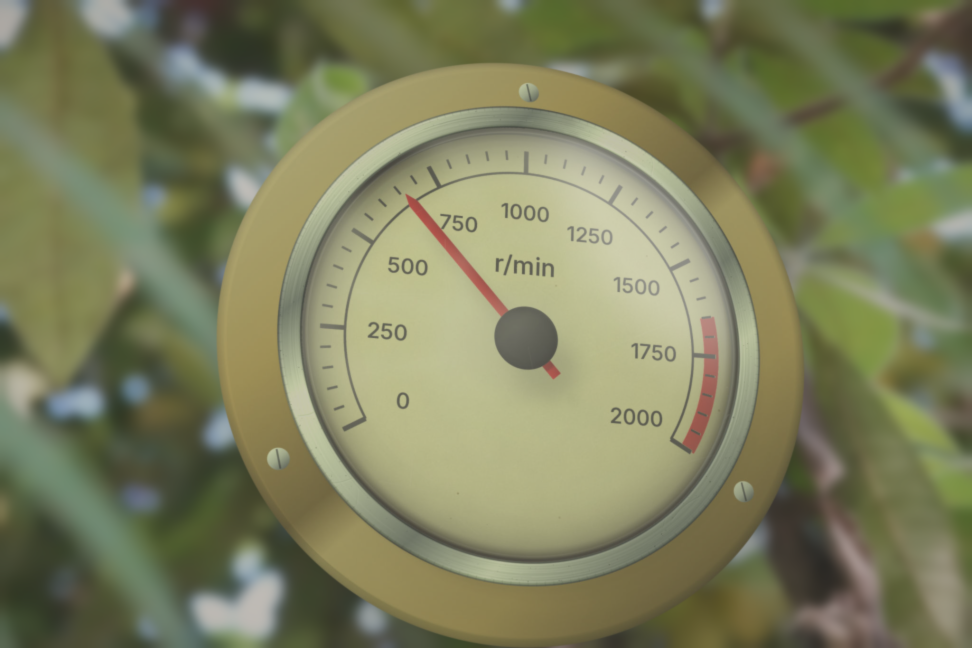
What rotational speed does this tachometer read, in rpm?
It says 650 rpm
